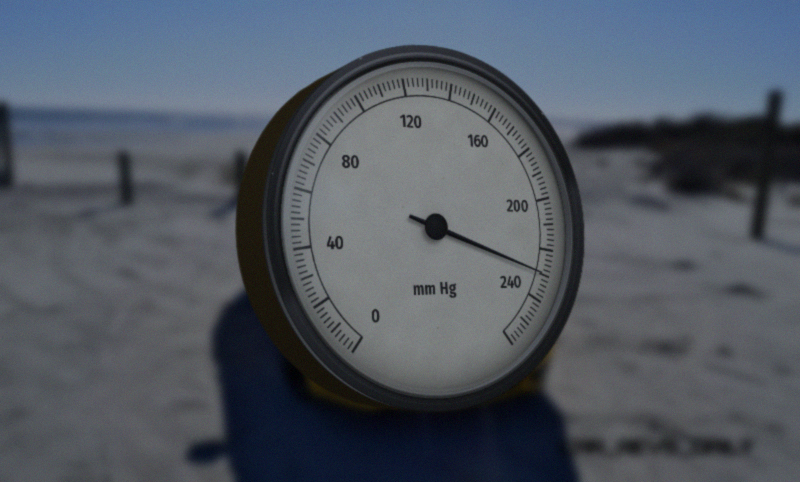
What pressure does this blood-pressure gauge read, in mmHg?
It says 230 mmHg
